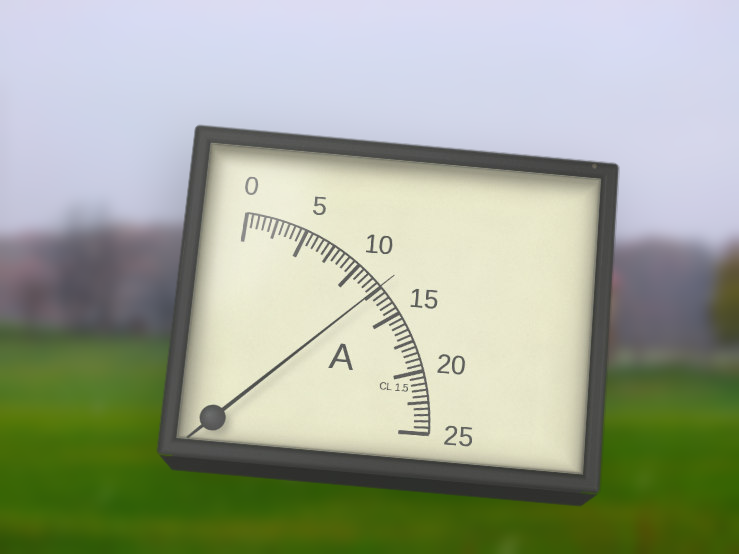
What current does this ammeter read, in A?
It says 12.5 A
